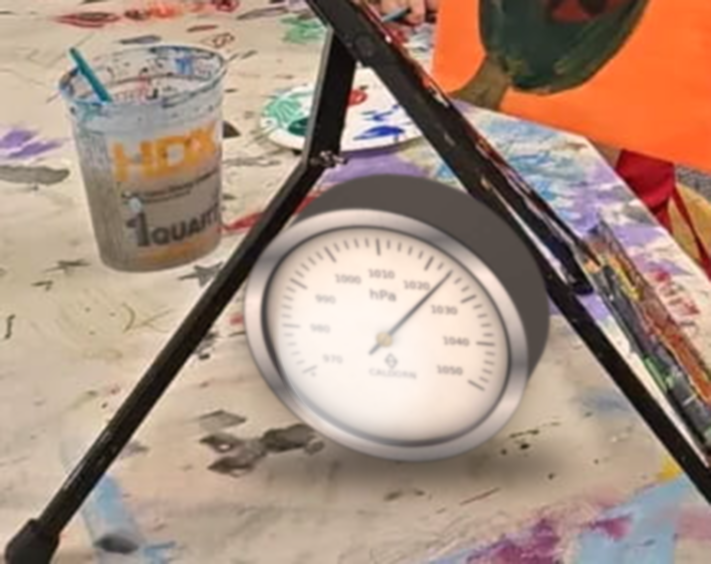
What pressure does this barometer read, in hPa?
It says 1024 hPa
